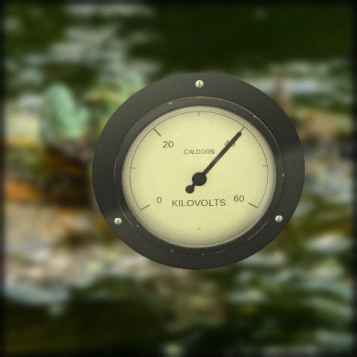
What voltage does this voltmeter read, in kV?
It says 40 kV
